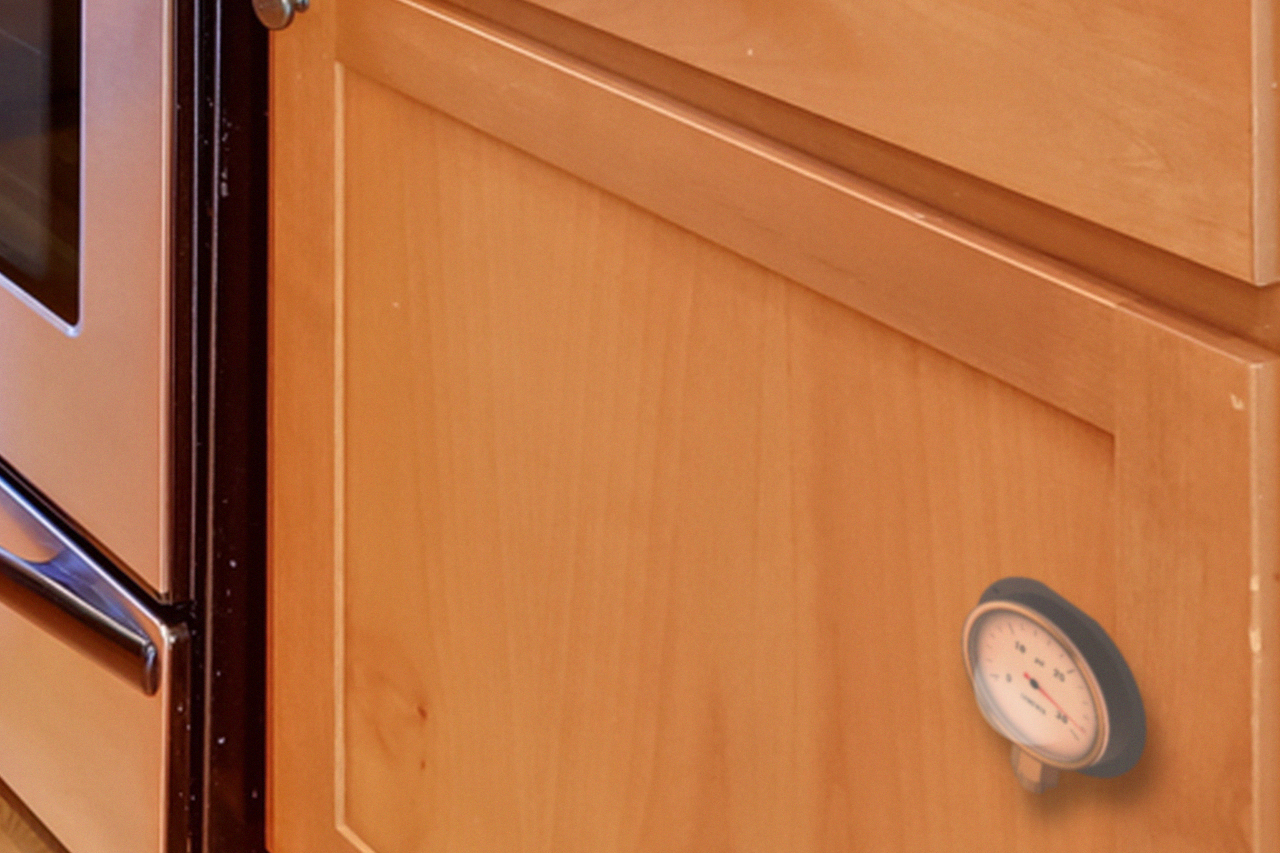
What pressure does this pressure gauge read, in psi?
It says 28 psi
